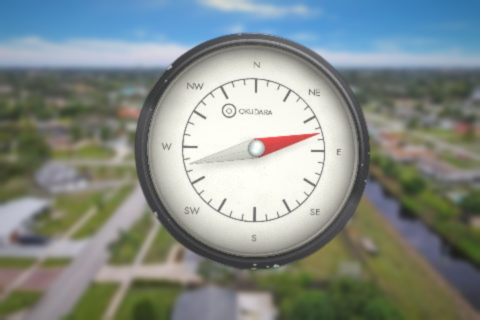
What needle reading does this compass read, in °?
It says 75 °
